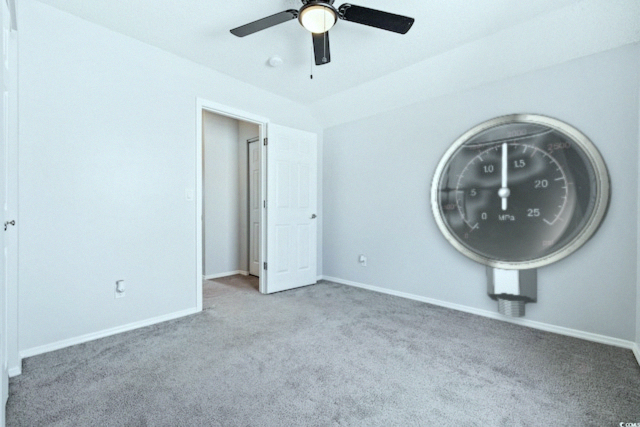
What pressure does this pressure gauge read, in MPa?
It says 13 MPa
